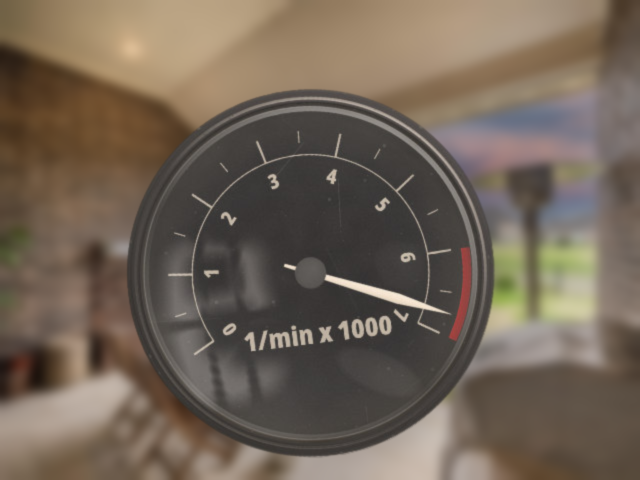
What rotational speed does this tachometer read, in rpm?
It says 6750 rpm
